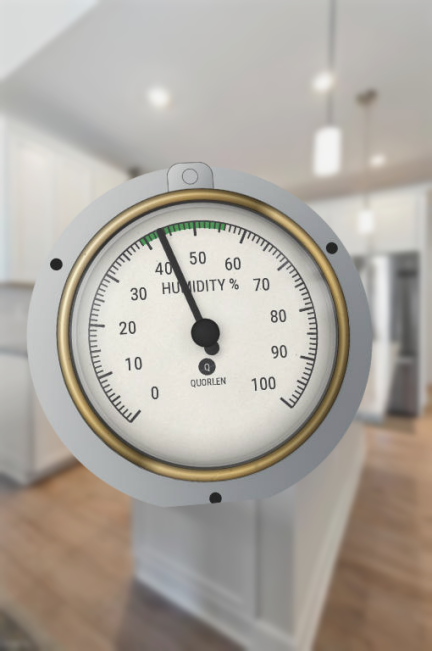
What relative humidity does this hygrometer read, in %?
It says 43 %
